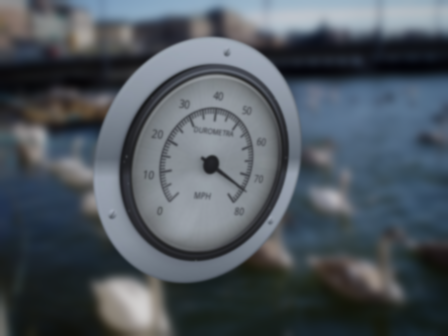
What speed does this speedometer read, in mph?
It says 75 mph
